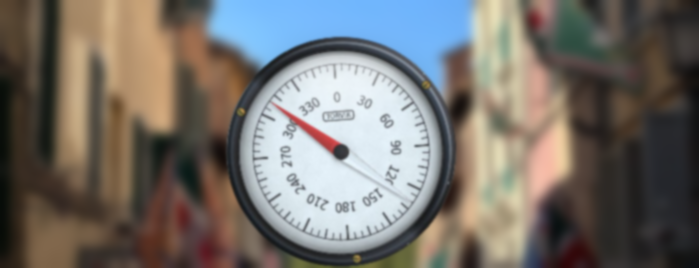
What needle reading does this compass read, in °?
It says 310 °
